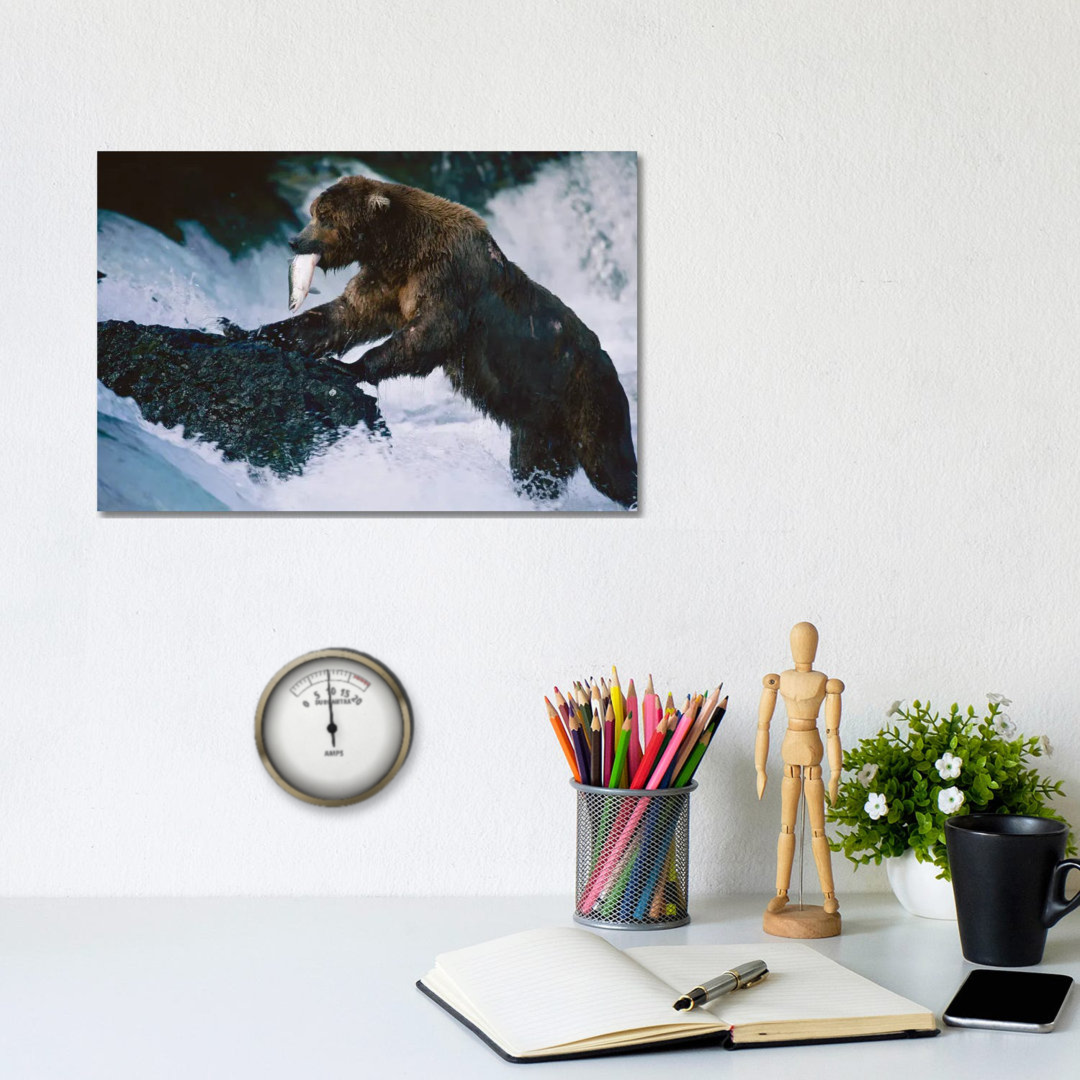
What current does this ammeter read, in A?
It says 10 A
